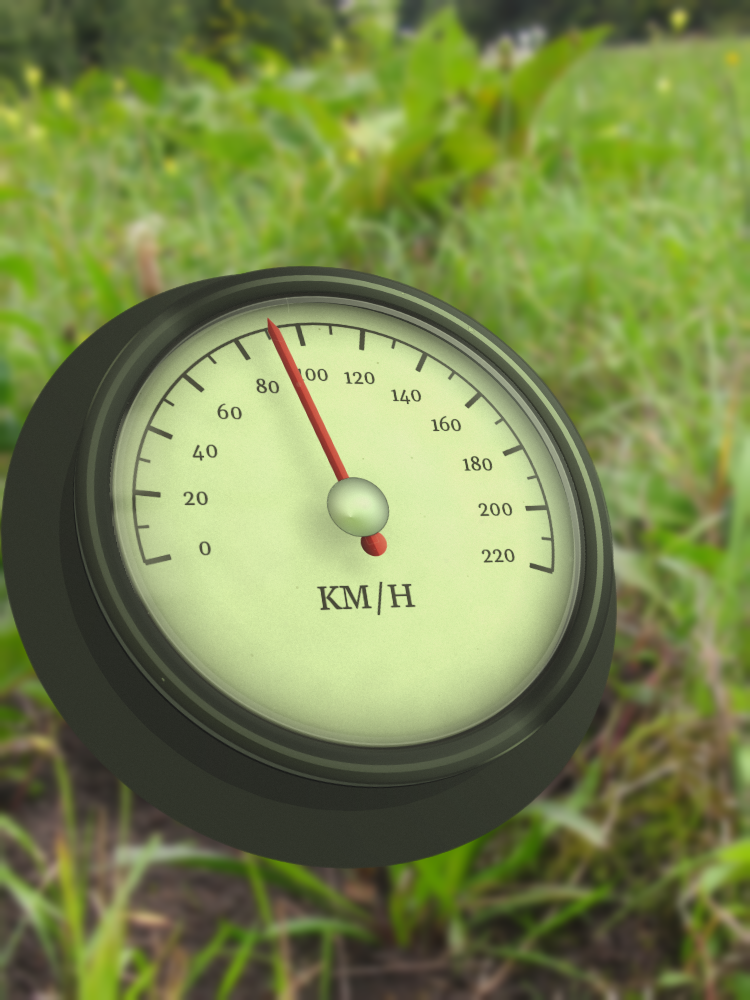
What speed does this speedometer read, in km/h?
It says 90 km/h
